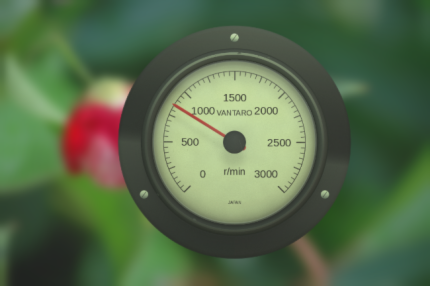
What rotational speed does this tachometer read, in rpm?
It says 850 rpm
